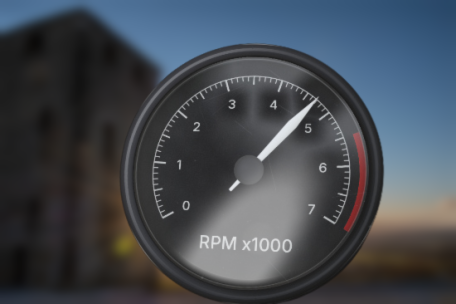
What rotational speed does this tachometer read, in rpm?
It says 4700 rpm
